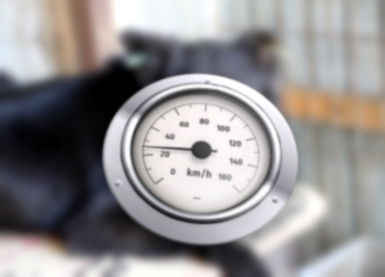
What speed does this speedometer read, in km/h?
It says 25 km/h
